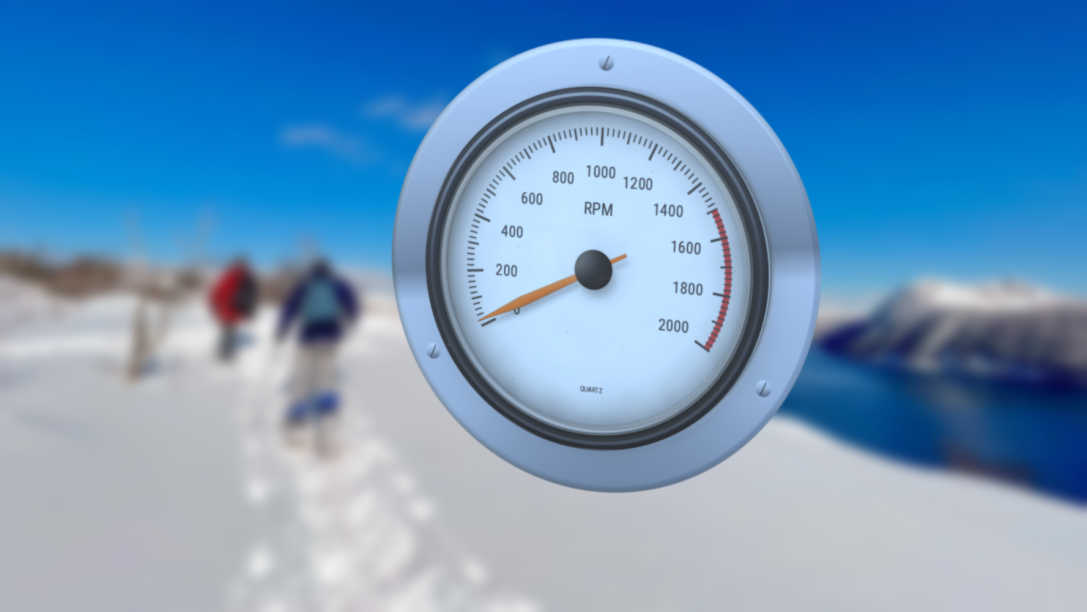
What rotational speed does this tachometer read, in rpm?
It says 20 rpm
